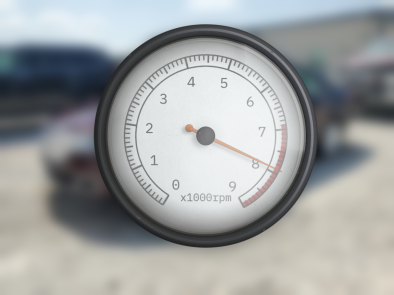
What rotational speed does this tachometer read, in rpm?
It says 7900 rpm
